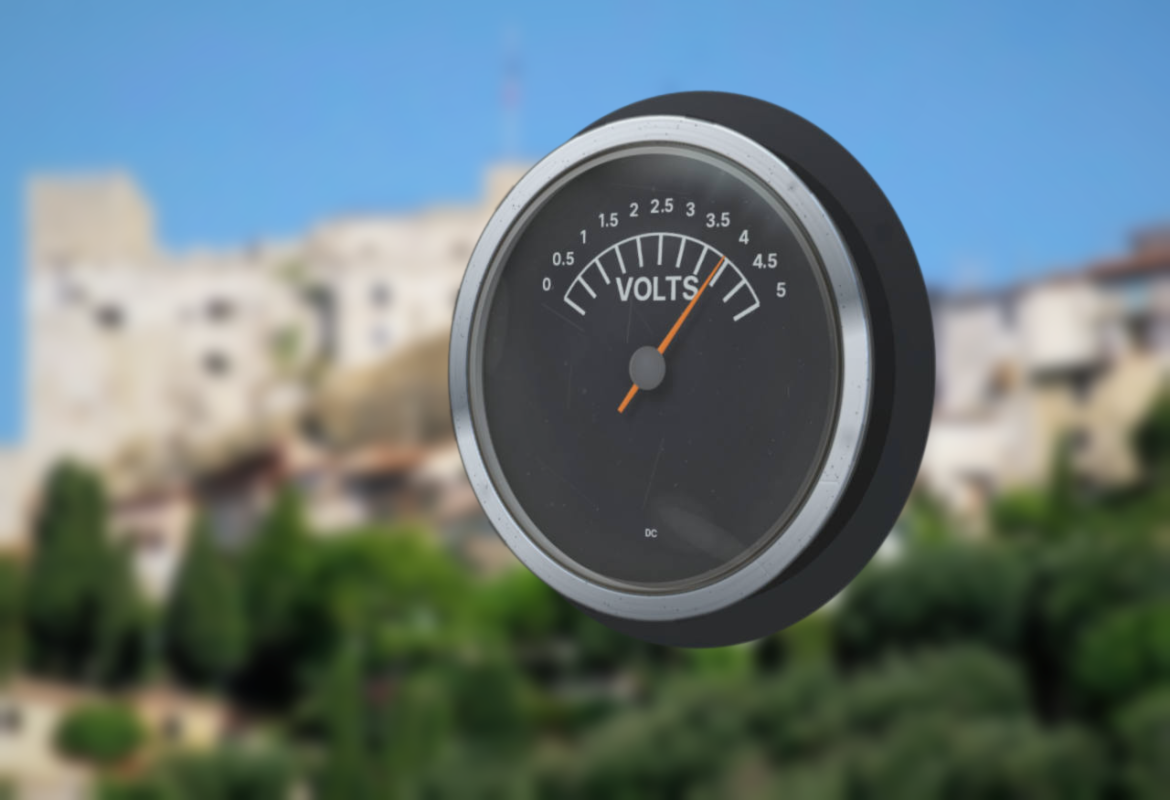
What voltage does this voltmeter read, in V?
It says 4 V
